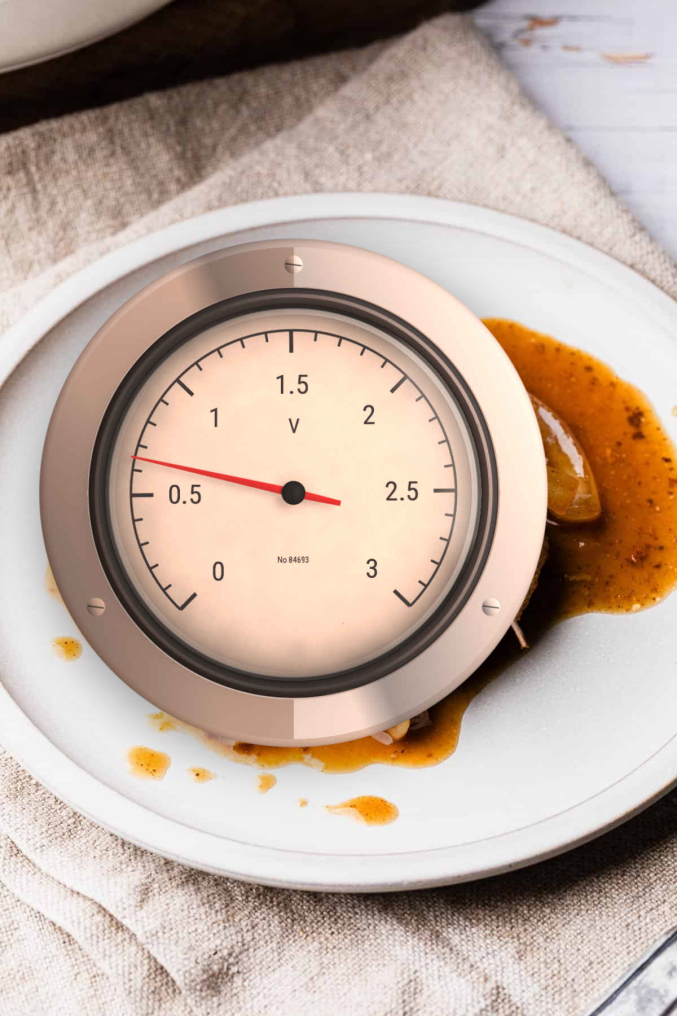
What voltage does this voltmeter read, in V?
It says 0.65 V
